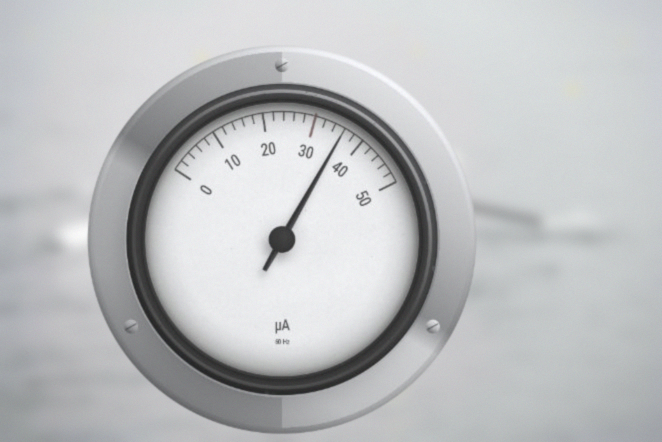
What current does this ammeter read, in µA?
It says 36 µA
